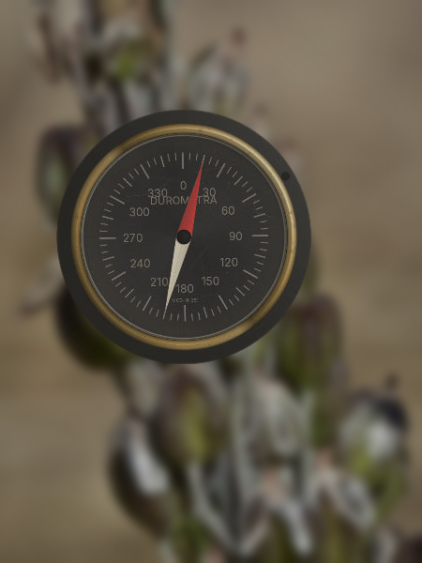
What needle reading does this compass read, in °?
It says 15 °
